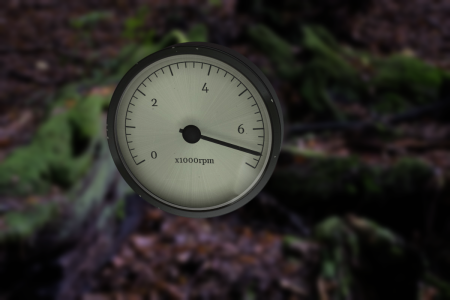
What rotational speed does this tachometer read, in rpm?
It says 6600 rpm
